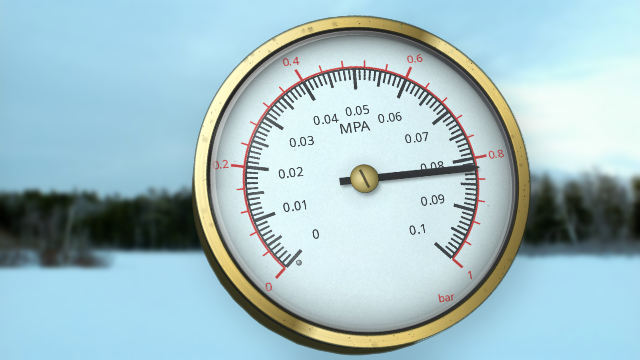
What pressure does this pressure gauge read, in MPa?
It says 0.082 MPa
